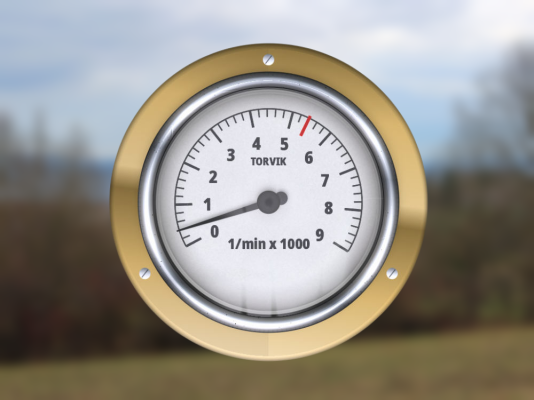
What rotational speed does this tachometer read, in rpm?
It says 400 rpm
